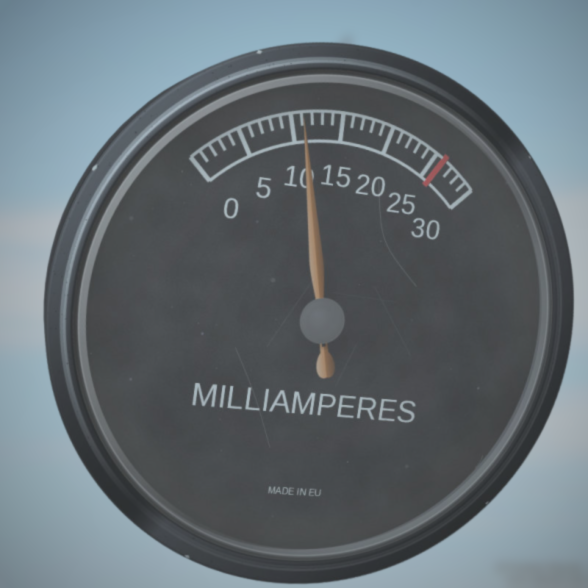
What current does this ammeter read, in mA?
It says 11 mA
